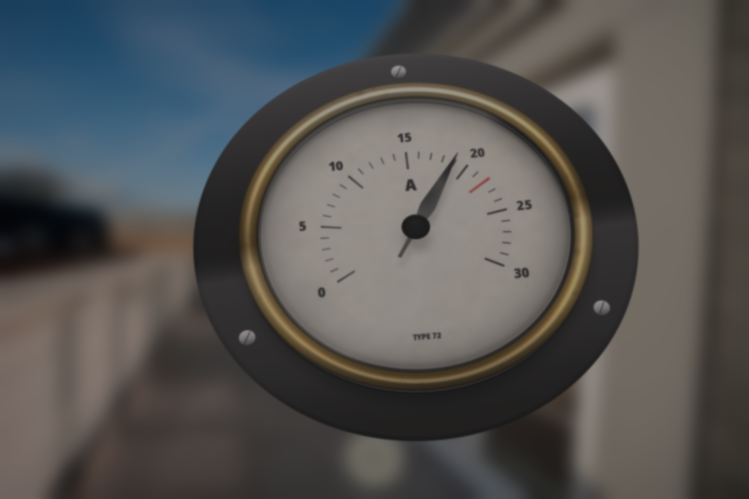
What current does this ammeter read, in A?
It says 19 A
